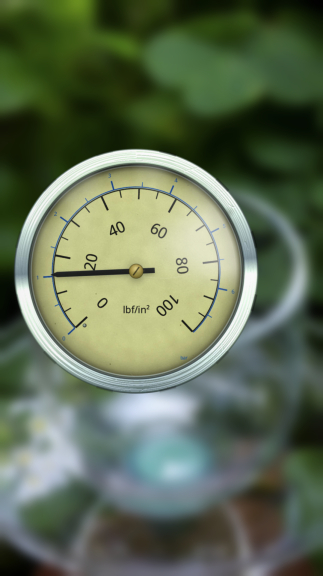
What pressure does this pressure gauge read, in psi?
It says 15 psi
